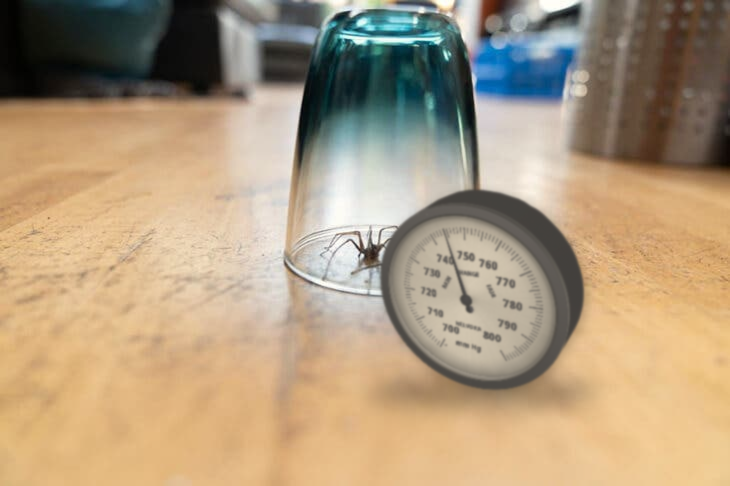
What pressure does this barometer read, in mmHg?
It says 745 mmHg
